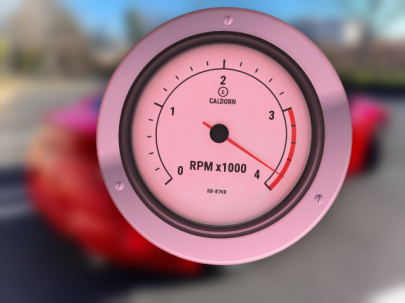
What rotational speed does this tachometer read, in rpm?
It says 3800 rpm
